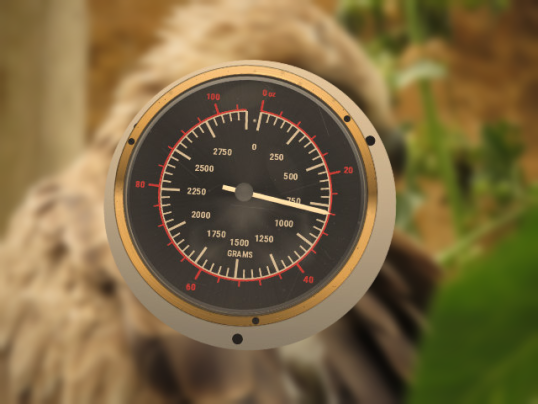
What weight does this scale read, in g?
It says 800 g
